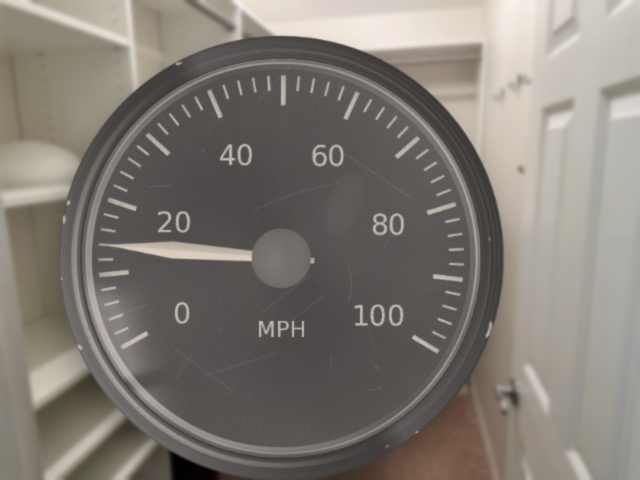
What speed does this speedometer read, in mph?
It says 14 mph
